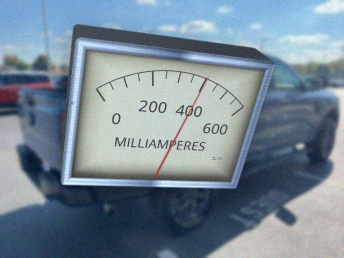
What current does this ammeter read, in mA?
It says 400 mA
